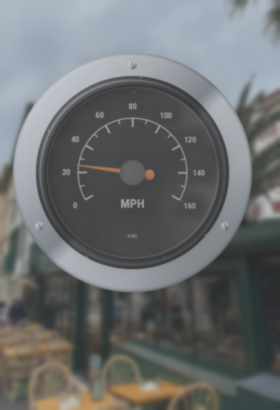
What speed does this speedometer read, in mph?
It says 25 mph
